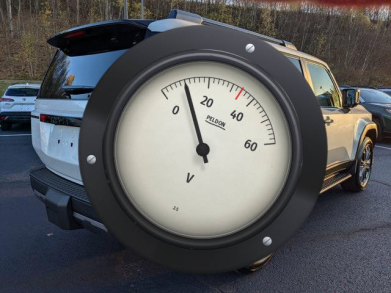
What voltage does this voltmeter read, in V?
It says 10 V
